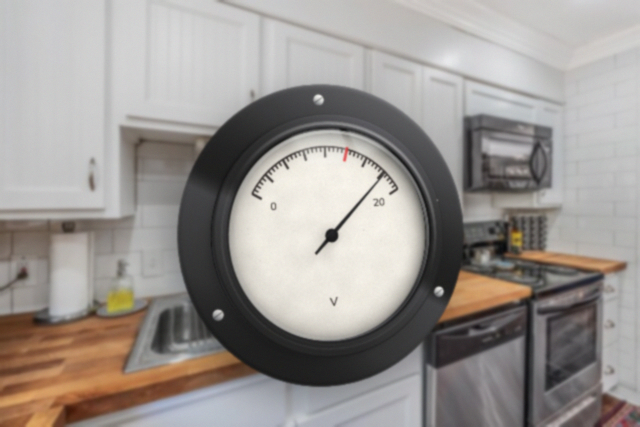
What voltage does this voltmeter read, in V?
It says 17.5 V
